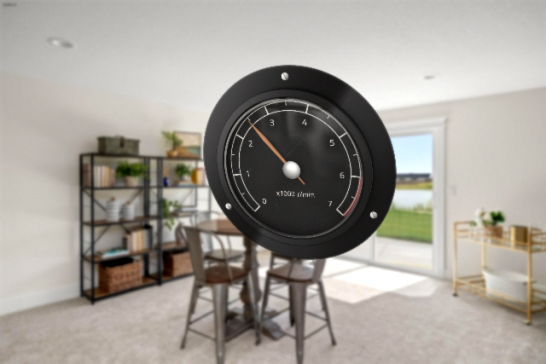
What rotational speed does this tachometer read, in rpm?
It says 2500 rpm
